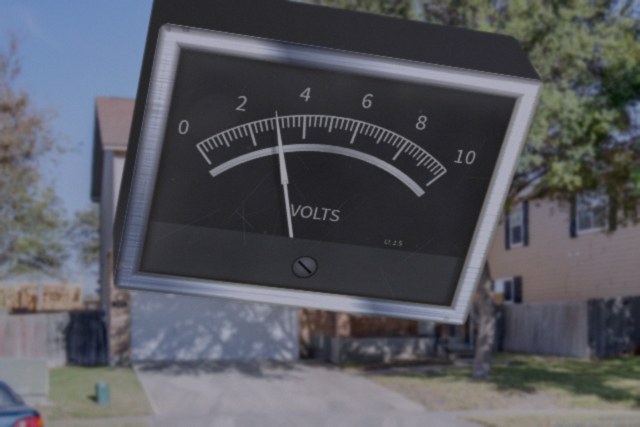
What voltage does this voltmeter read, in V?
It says 3 V
